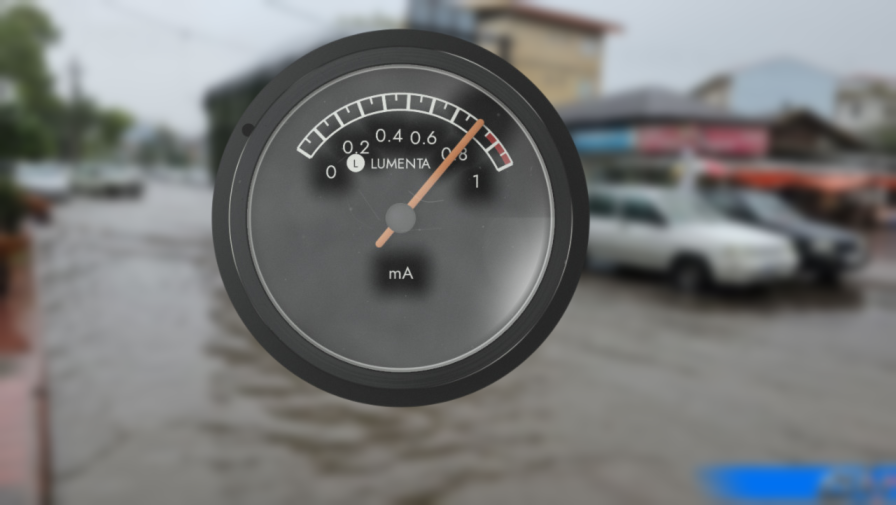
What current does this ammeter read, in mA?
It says 0.8 mA
